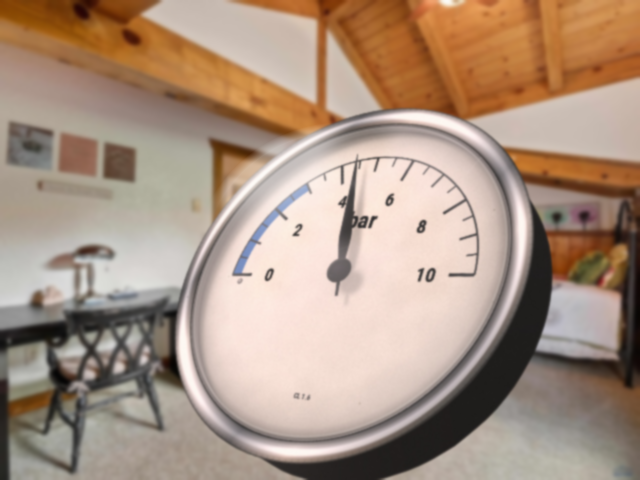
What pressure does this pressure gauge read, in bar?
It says 4.5 bar
